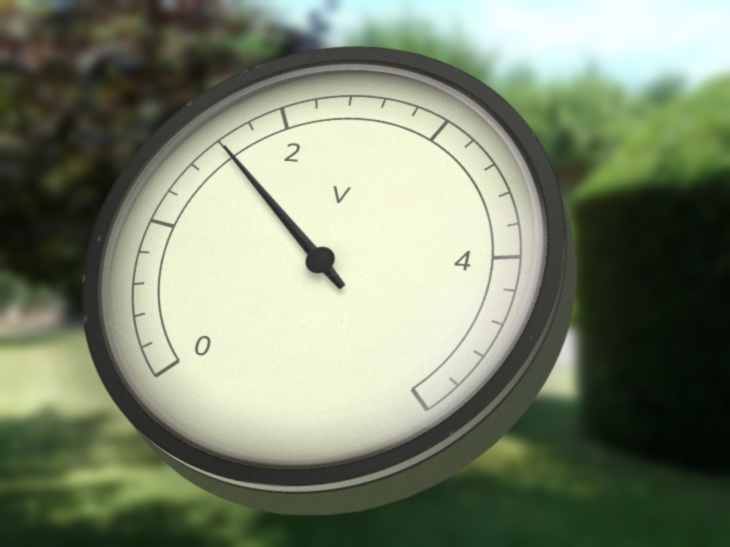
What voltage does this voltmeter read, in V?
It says 1.6 V
